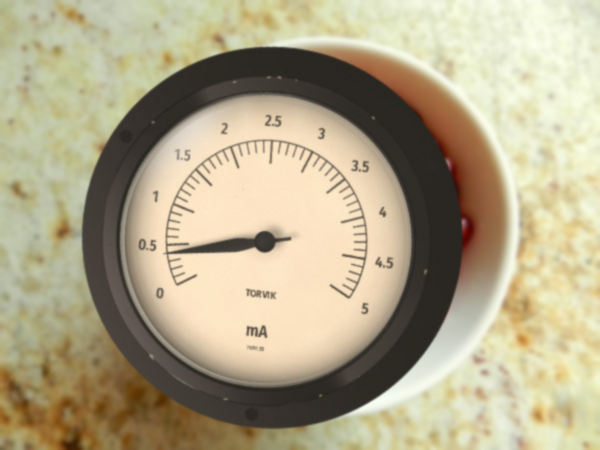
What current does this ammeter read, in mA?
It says 0.4 mA
